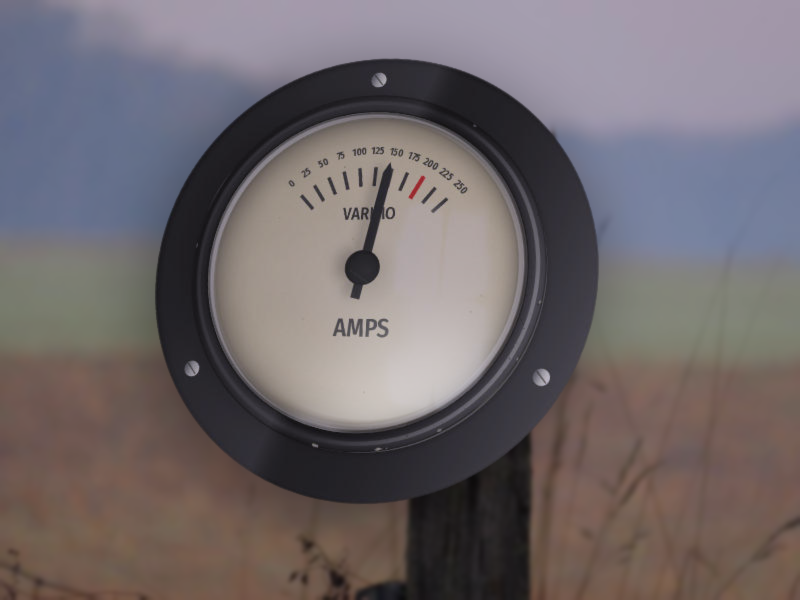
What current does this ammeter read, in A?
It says 150 A
